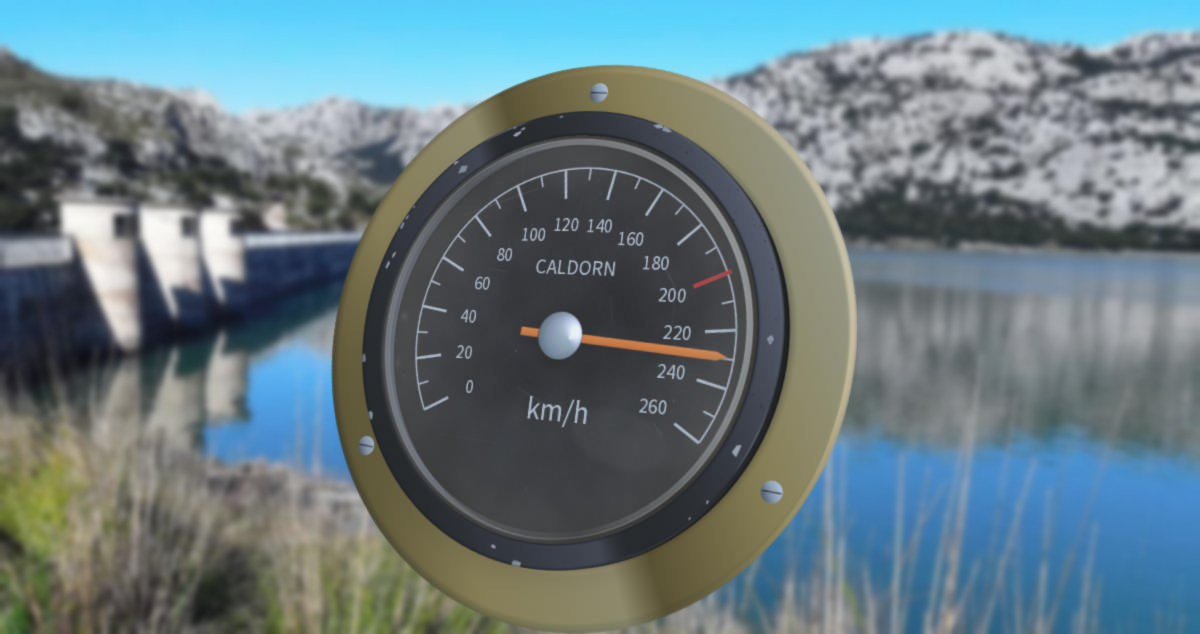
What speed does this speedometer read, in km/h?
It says 230 km/h
